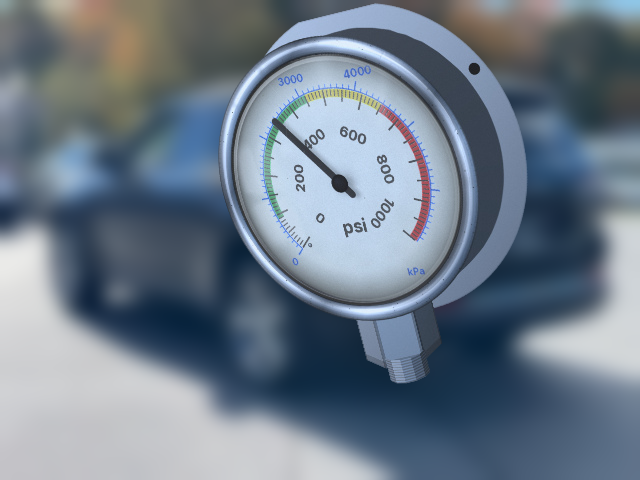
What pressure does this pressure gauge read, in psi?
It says 350 psi
